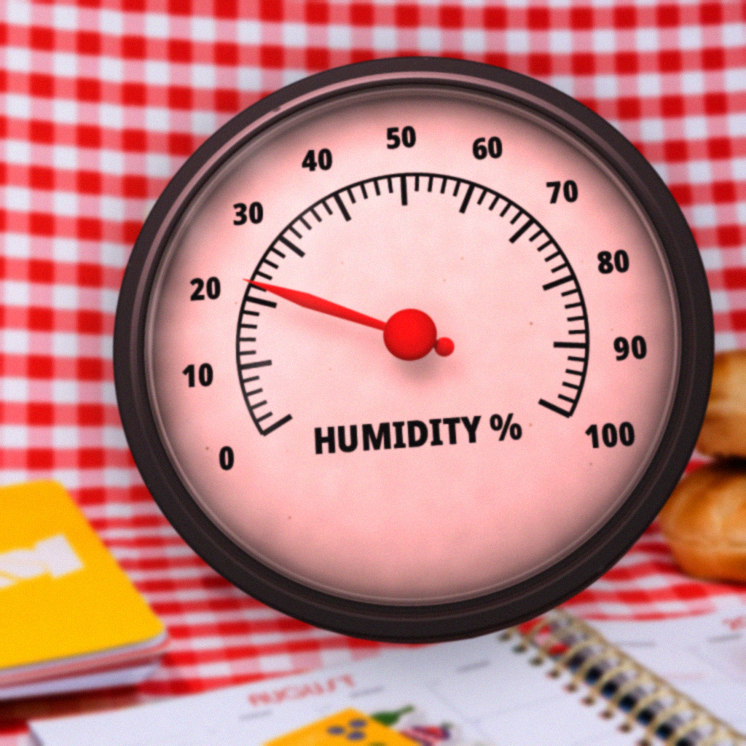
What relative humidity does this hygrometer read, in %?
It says 22 %
